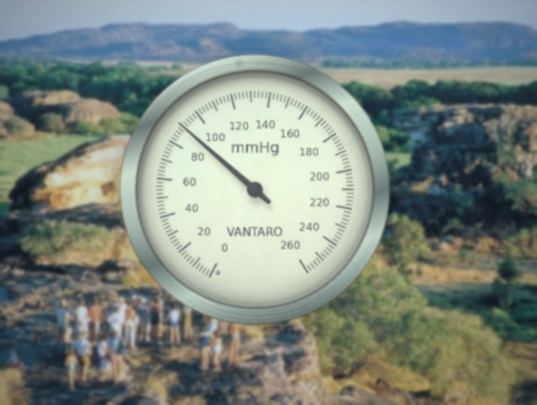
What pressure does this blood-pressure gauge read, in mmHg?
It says 90 mmHg
